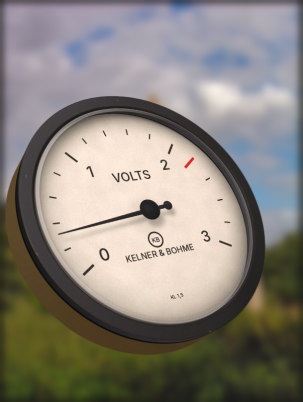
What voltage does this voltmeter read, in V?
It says 0.3 V
